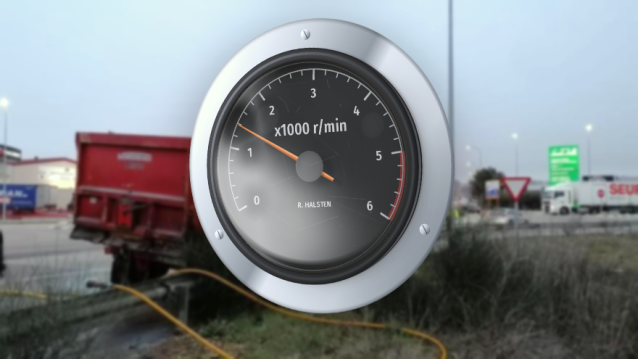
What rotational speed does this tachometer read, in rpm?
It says 1400 rpm
